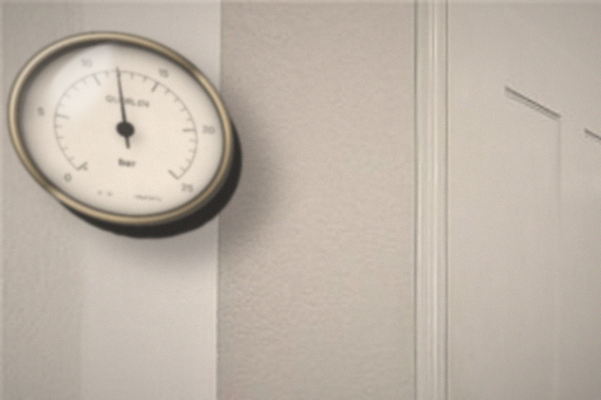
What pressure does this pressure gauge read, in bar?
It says 12 bar
